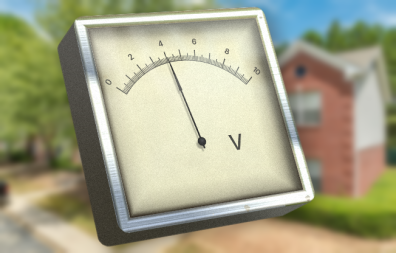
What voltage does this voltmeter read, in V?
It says 4 V
